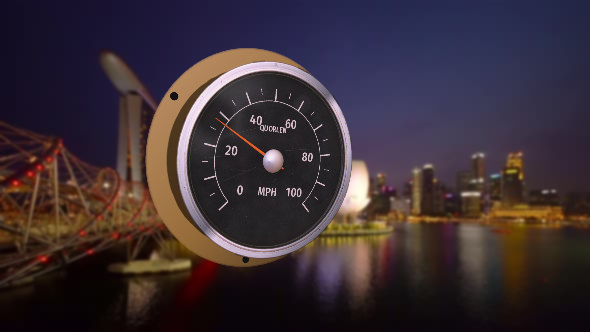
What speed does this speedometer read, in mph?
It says 27.5 mph
